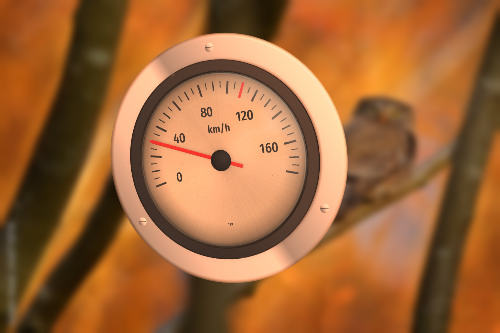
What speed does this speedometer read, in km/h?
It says 30 km/h
